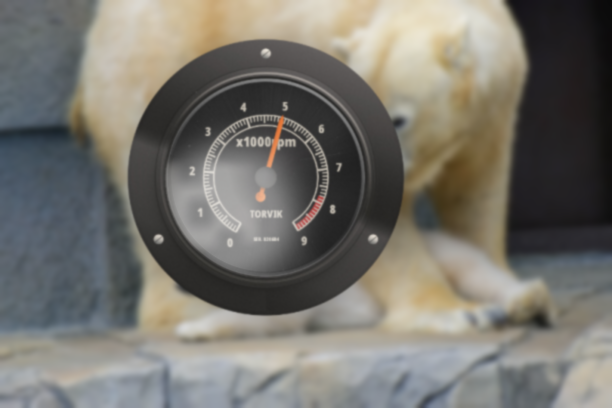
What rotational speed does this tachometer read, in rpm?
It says 5000 rpm
